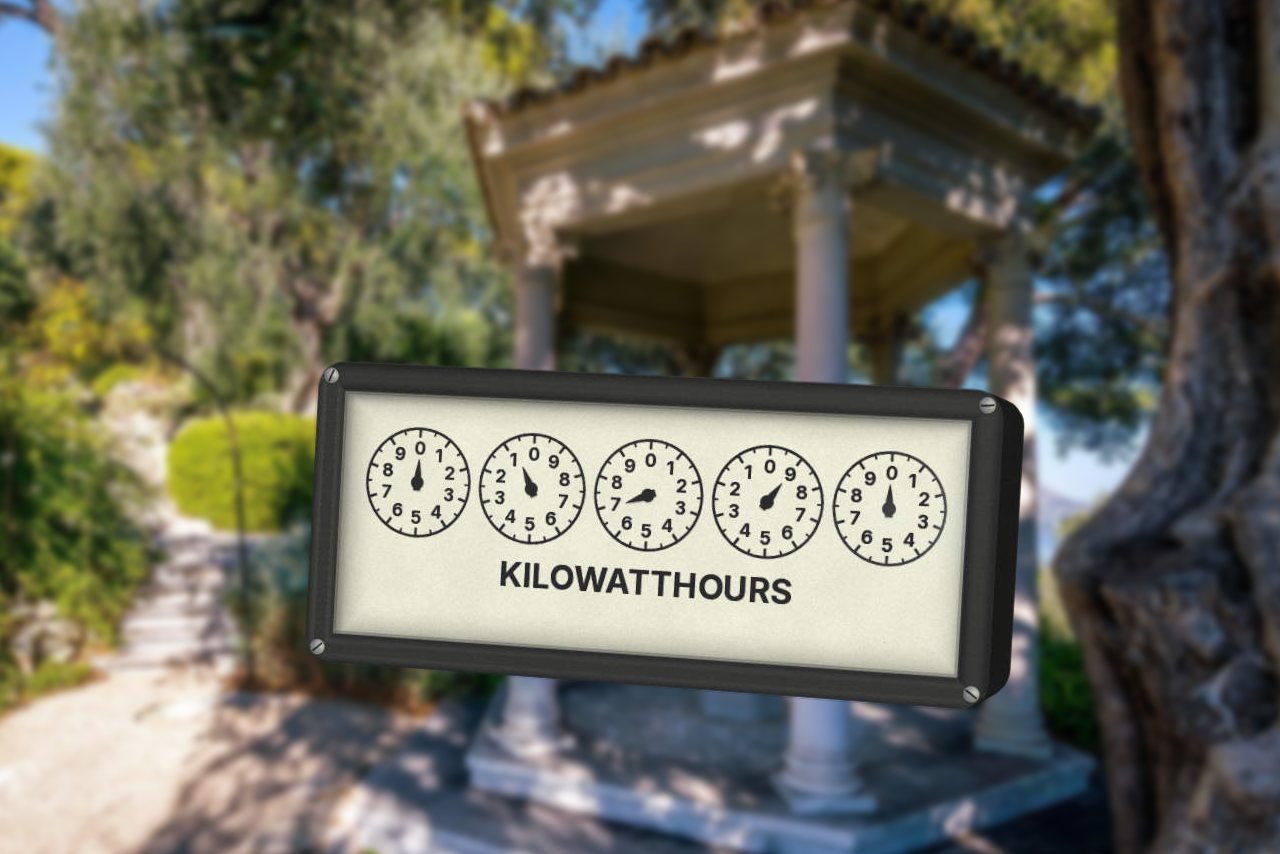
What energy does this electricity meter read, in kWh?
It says 690 kWh
